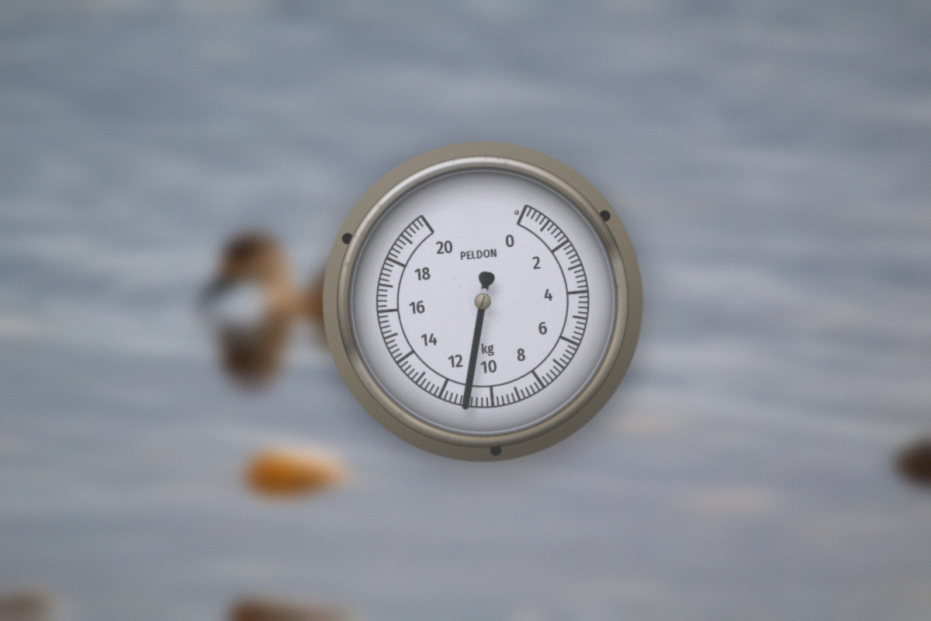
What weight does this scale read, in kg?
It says 11 kg
